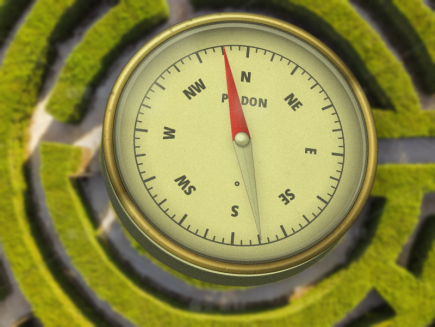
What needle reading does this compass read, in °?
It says 345 °
